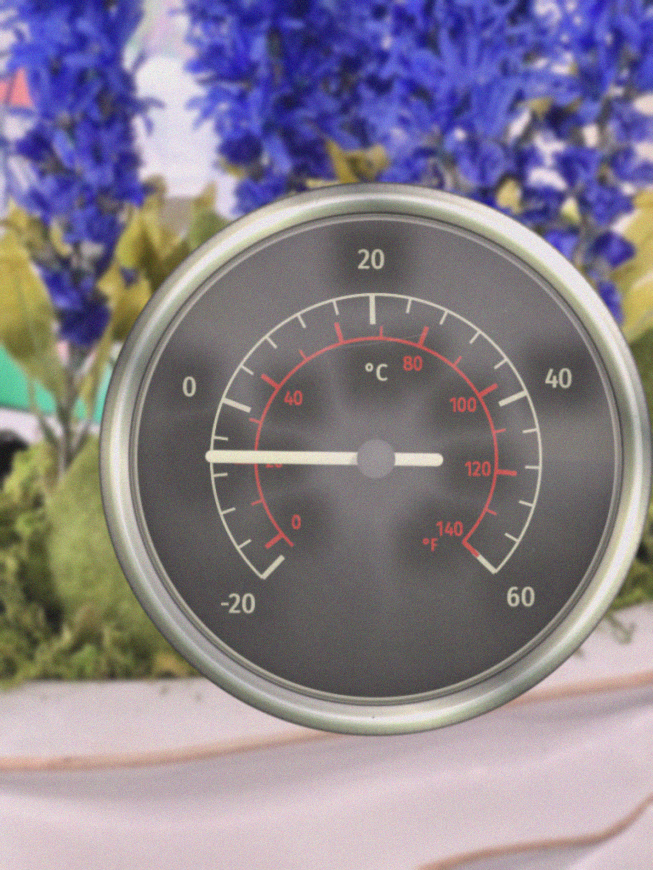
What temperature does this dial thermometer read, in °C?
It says -6 °C
